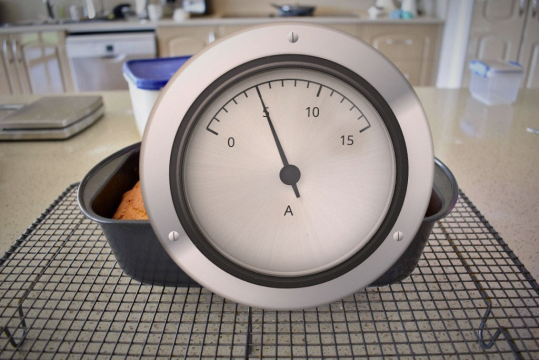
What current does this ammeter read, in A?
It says 5 A
